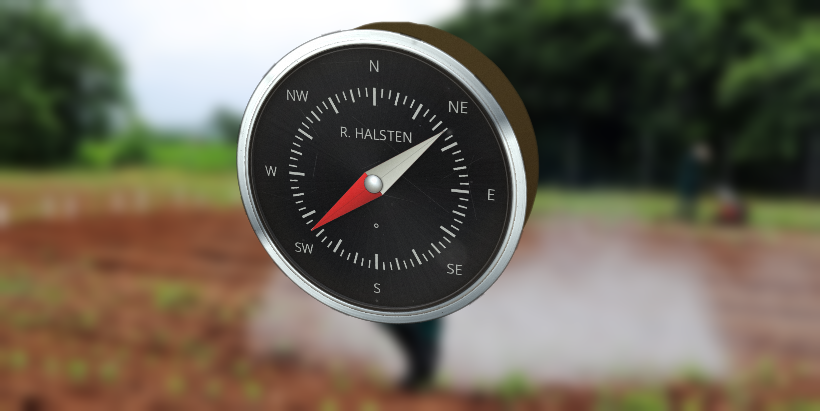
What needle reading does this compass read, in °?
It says 230 °
